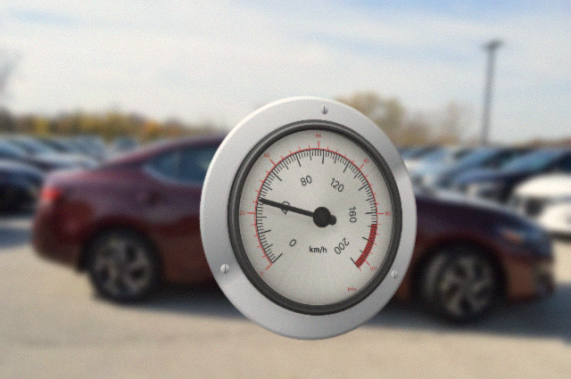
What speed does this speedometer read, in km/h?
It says 40 km/h
